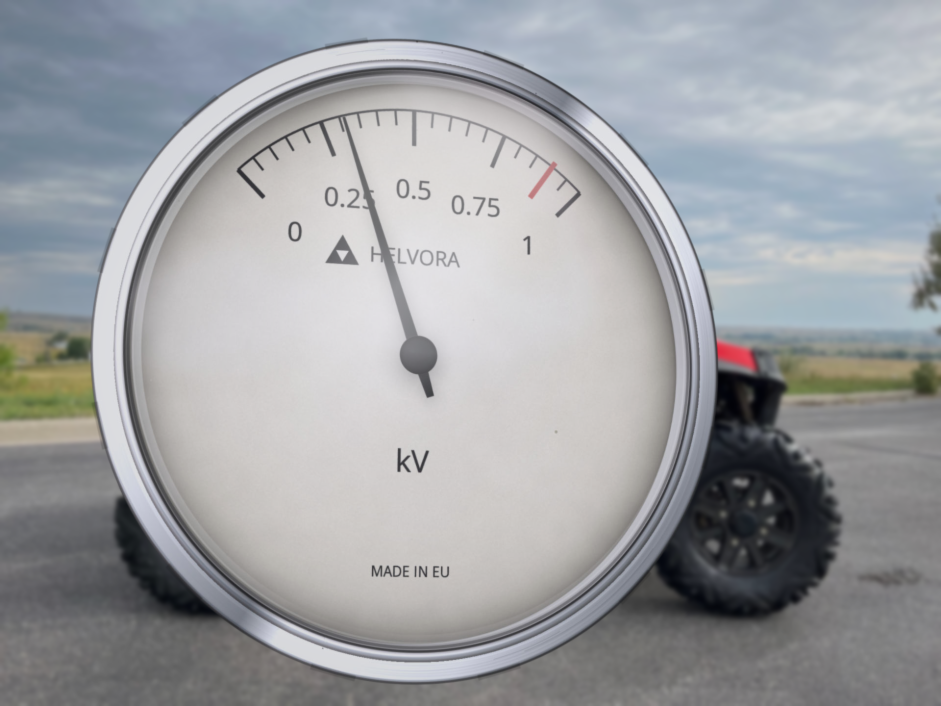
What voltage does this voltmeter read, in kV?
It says 0.3 kV
